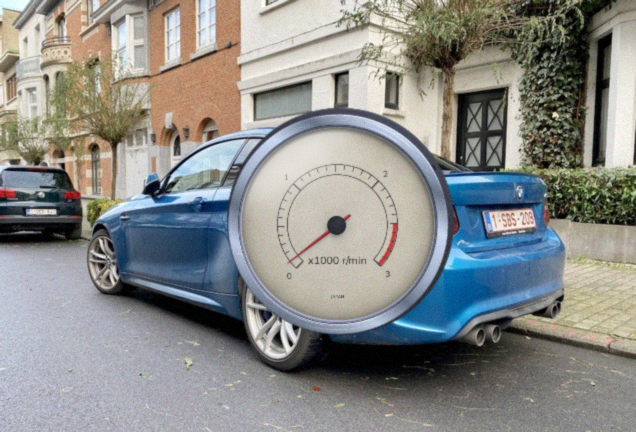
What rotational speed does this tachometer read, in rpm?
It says 100 rpm
